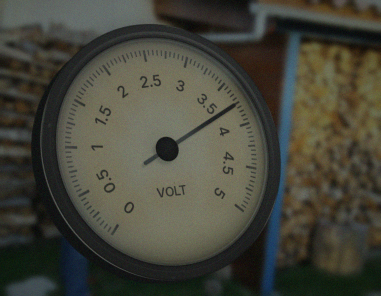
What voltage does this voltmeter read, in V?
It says 3.75 V
